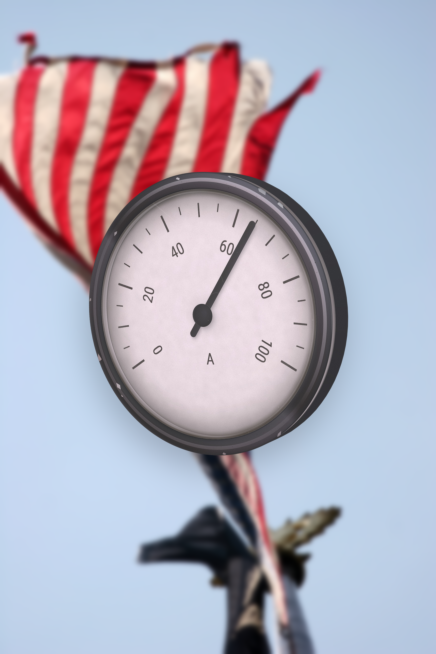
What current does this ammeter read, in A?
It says 65 A
